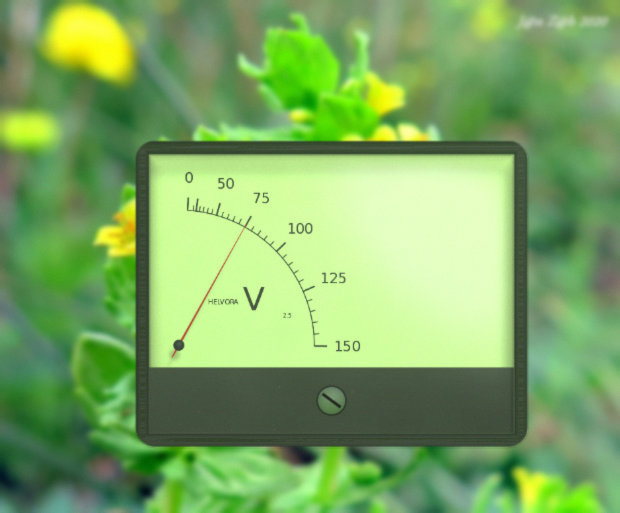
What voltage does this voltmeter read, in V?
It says 75 V
